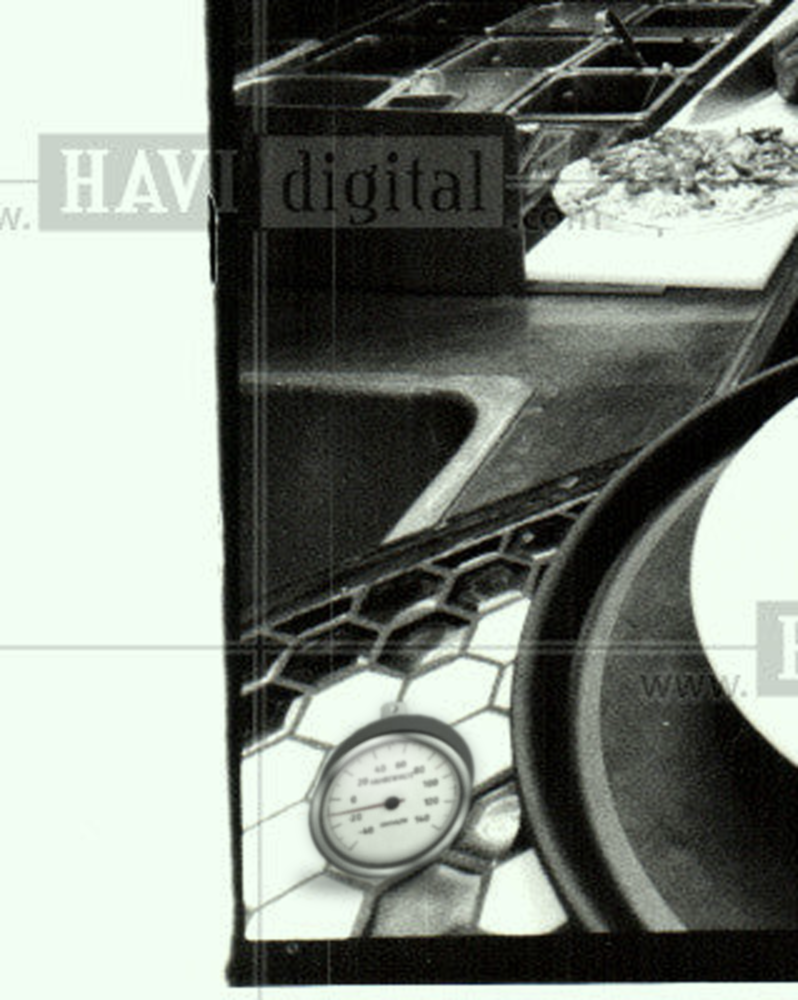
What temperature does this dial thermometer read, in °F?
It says -10 °F
